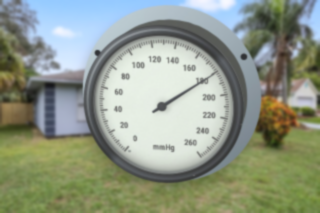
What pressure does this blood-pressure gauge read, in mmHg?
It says 180 mmHg
